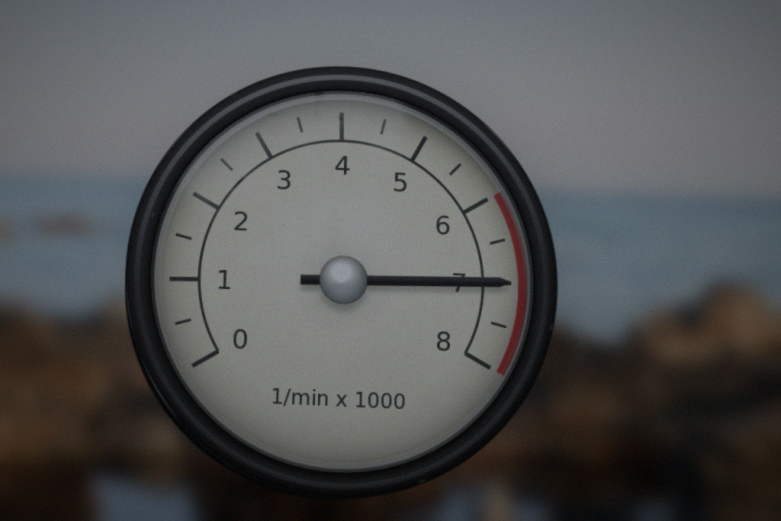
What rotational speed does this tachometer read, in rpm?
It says 7000 rpm
